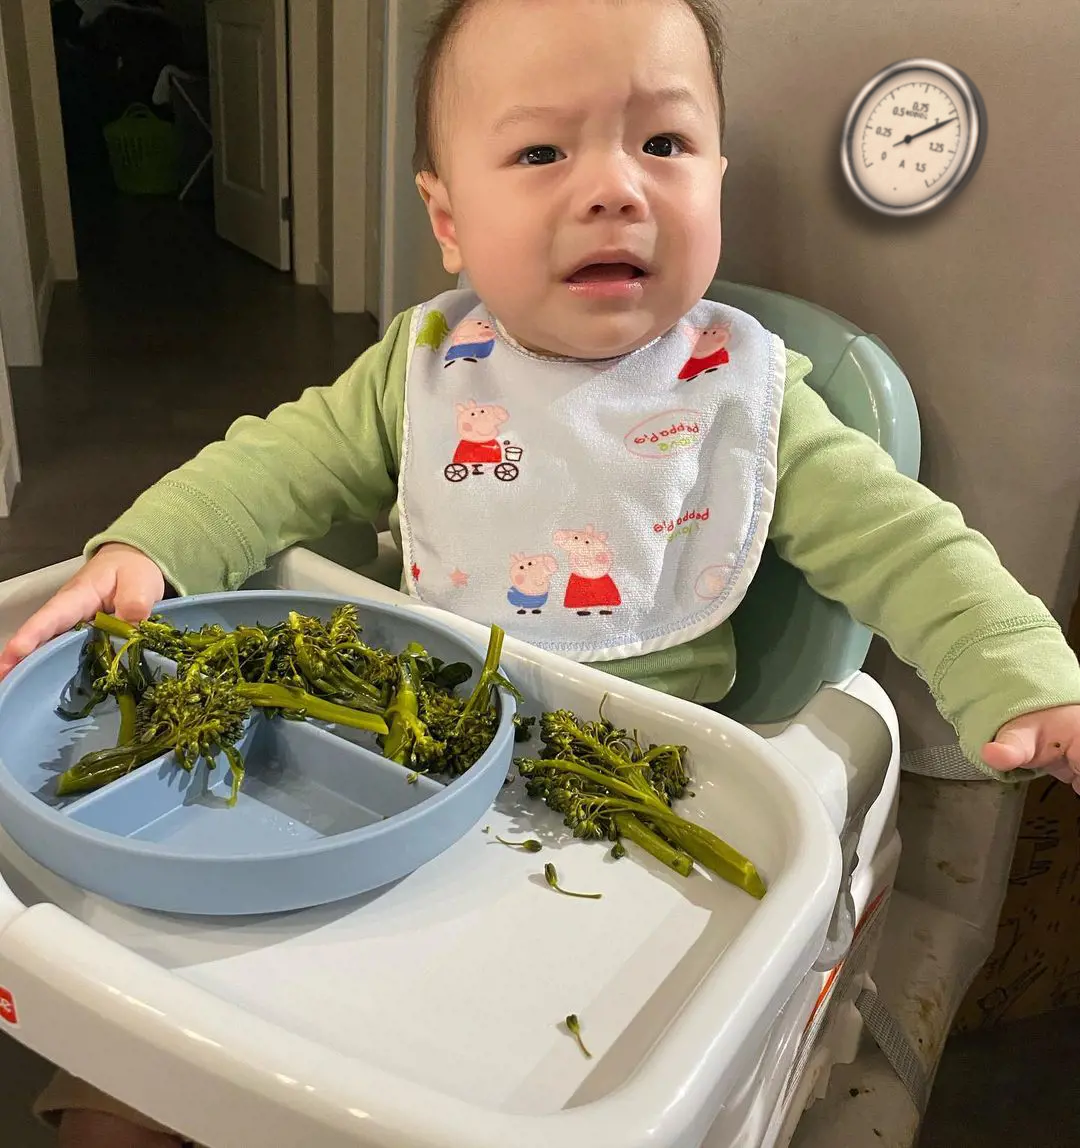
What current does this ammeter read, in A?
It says 1.05 A
